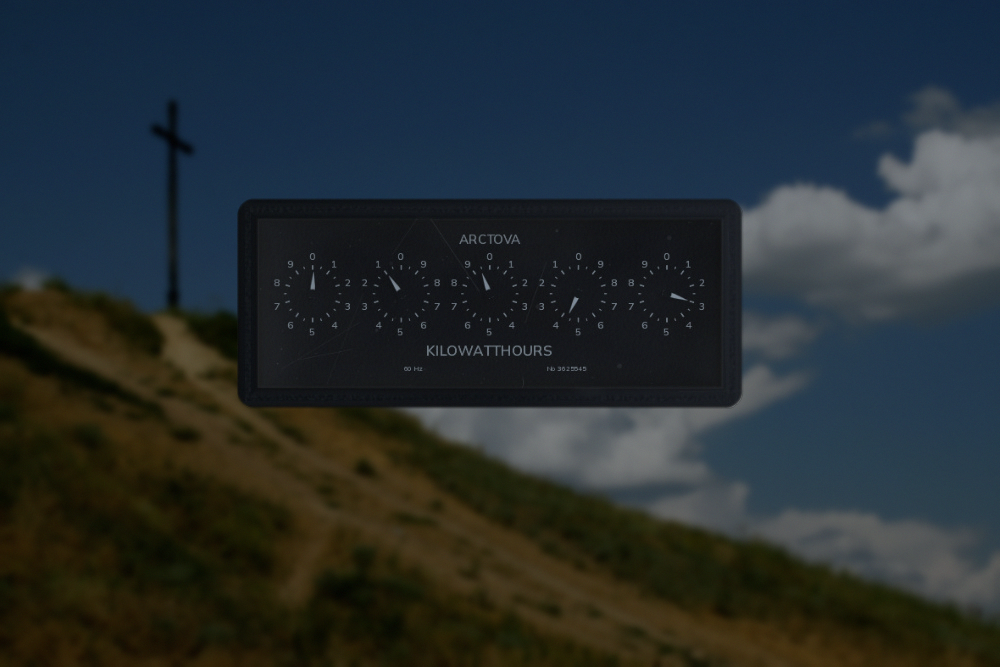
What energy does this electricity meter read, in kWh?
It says 943 kWh
